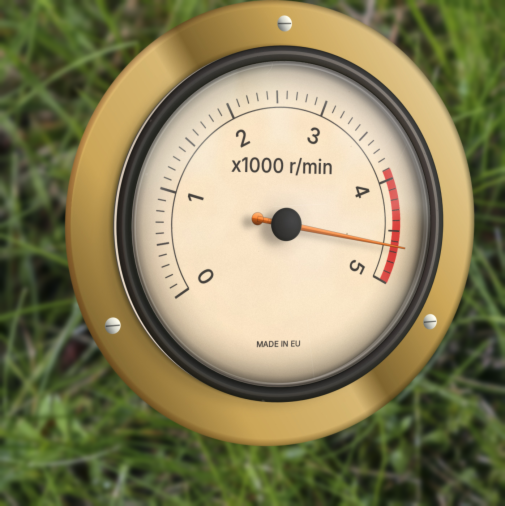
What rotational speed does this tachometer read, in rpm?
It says 4650 rpm
